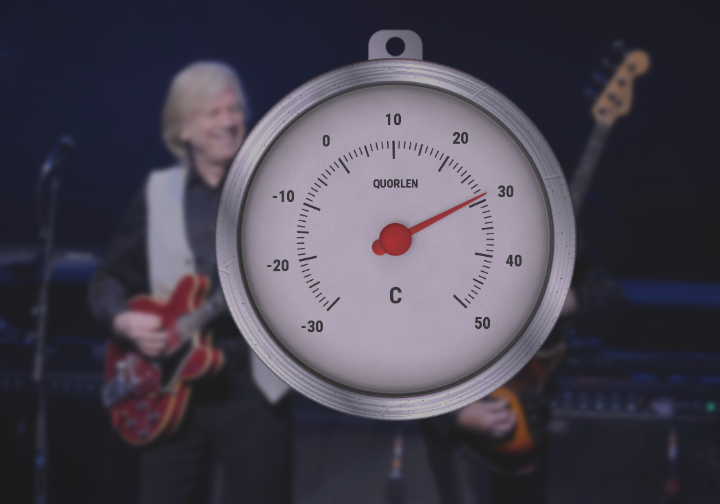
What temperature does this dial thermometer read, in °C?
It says 29 °C
